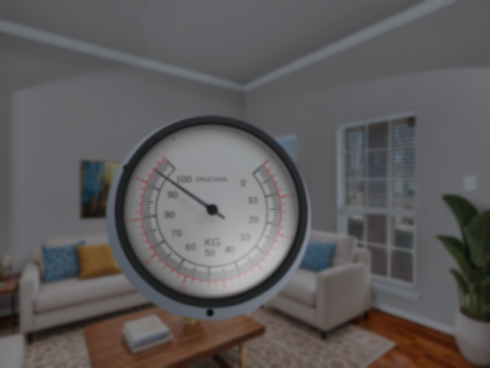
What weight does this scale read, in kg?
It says 95 kg
